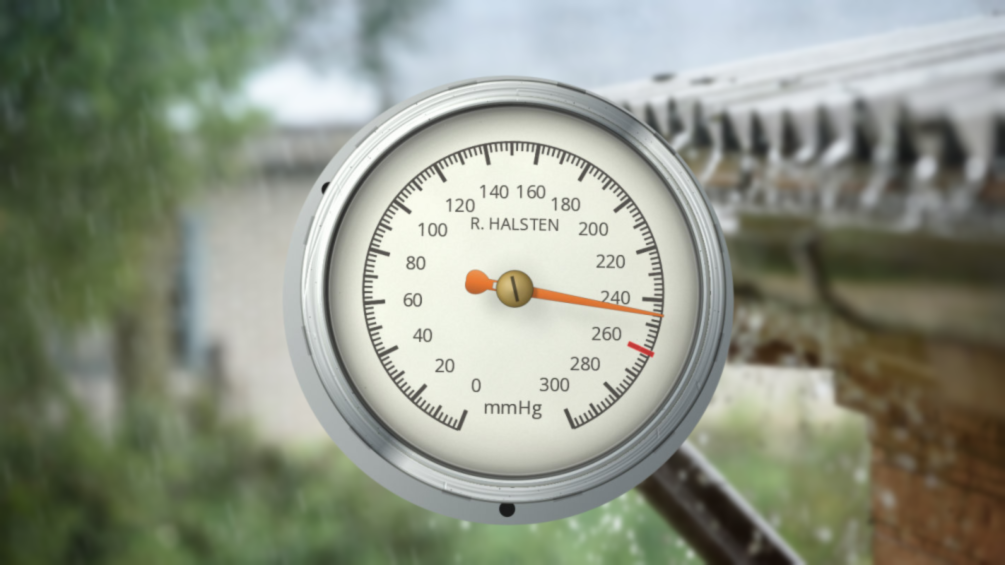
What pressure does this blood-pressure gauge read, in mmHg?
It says 246 mmHg
